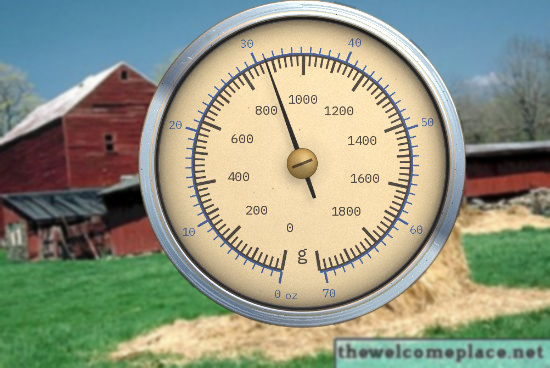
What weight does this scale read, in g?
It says 880 g
